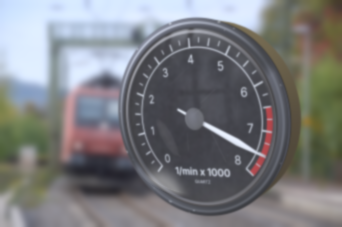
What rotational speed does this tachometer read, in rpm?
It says 7500 rpm
